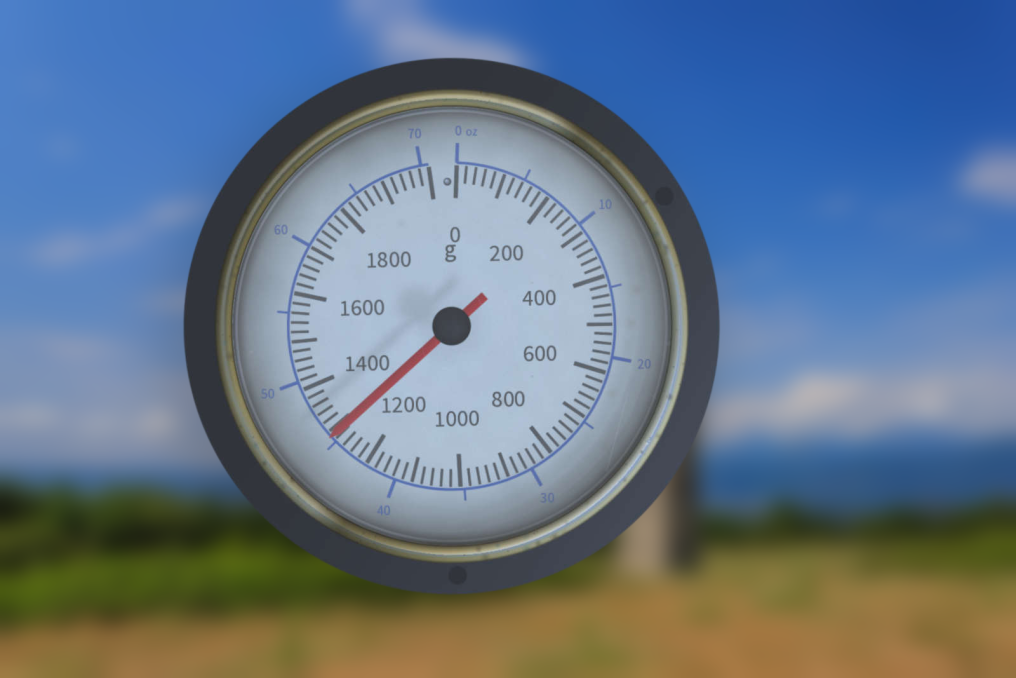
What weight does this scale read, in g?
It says 1290 g
